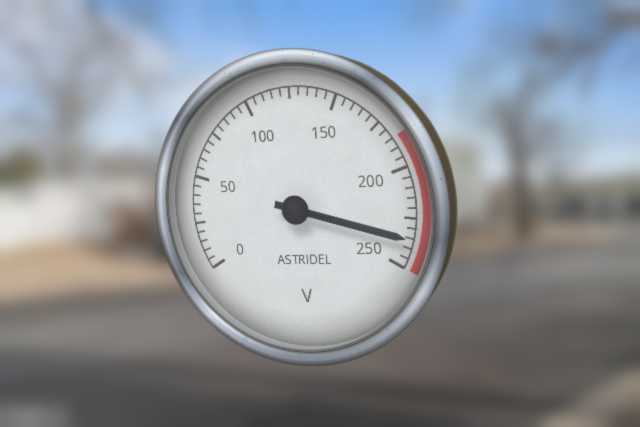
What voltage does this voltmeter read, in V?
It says 235 V
